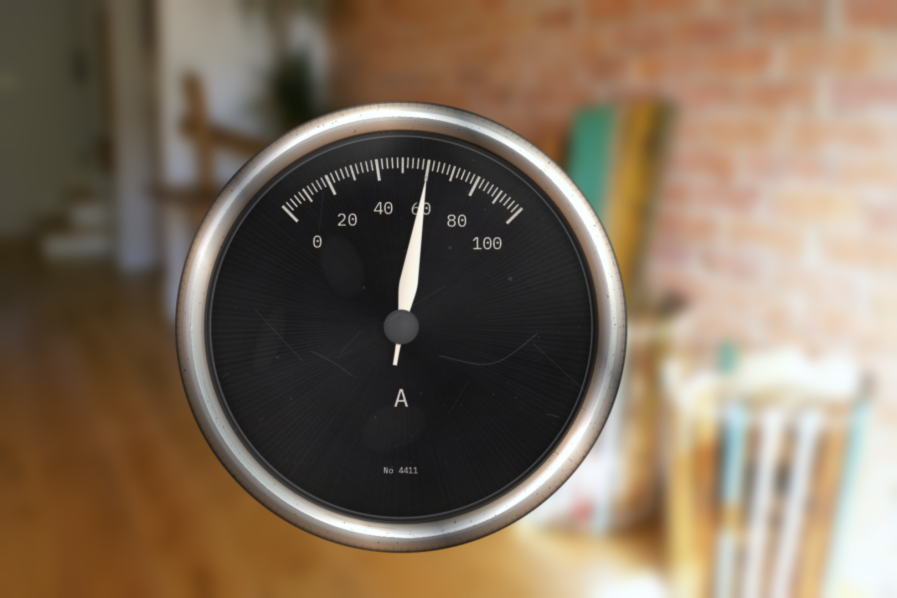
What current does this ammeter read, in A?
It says 60 A
